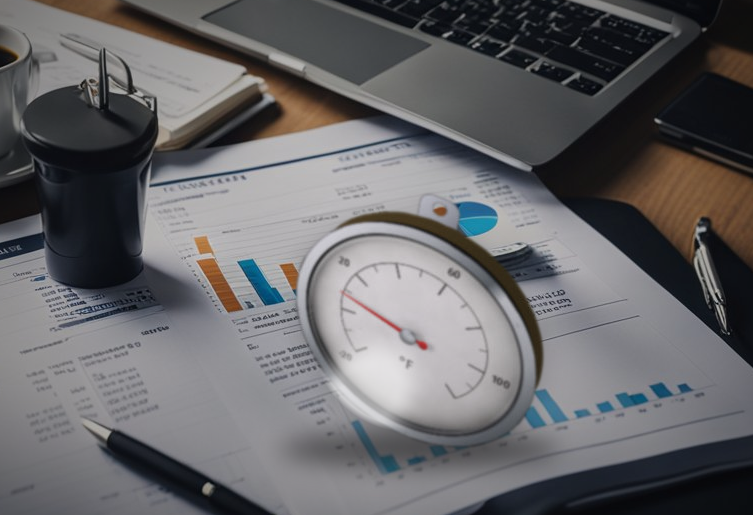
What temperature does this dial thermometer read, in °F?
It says 10 °F
